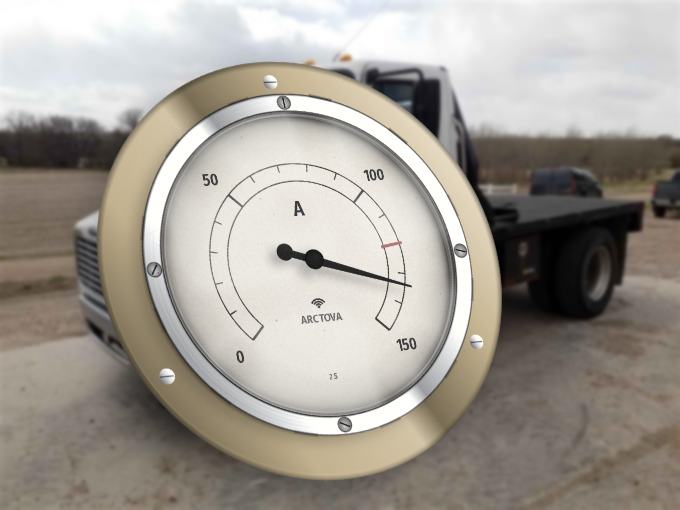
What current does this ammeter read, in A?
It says 135 A
